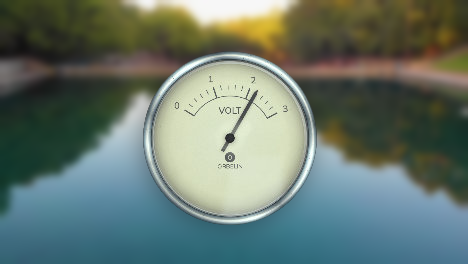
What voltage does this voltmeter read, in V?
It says 2.2 V
